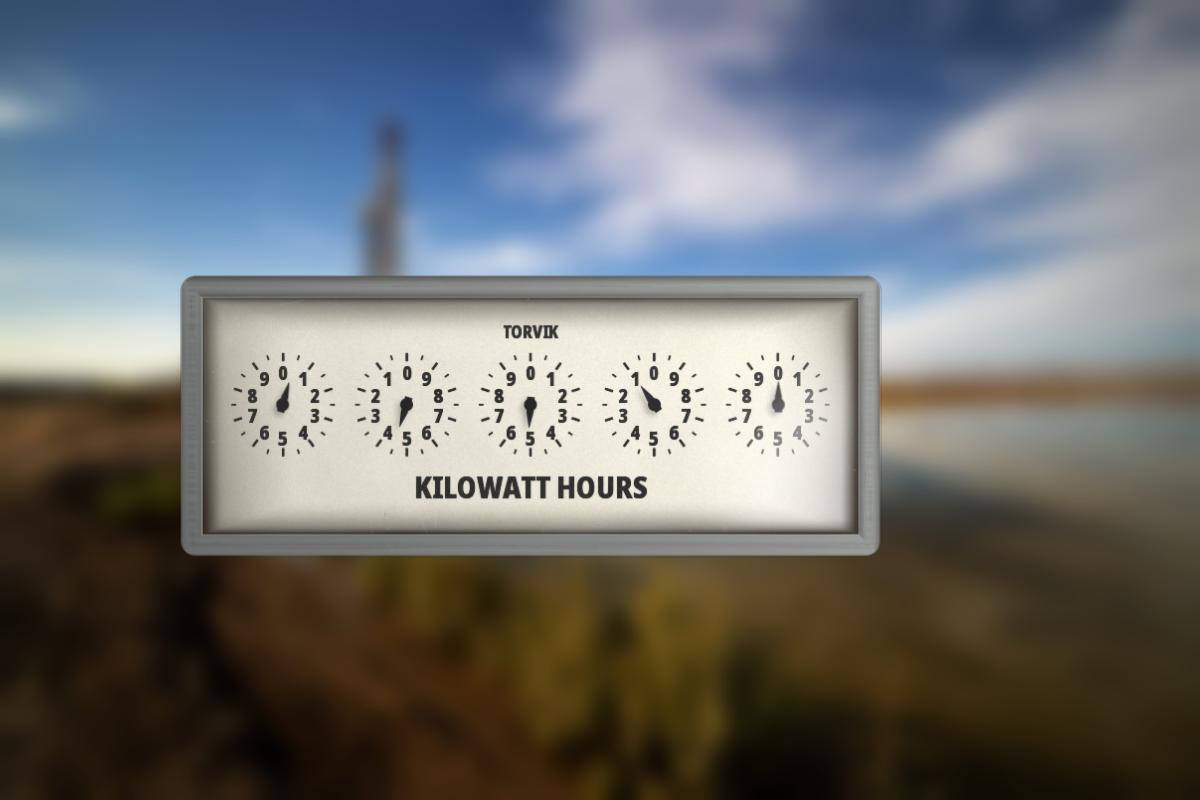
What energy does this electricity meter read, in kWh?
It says 4510 kWh
